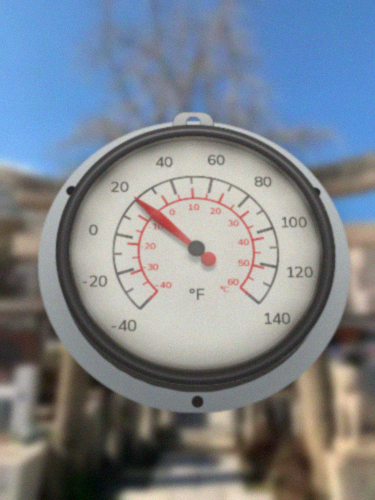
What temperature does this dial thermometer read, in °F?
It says 20 °F
